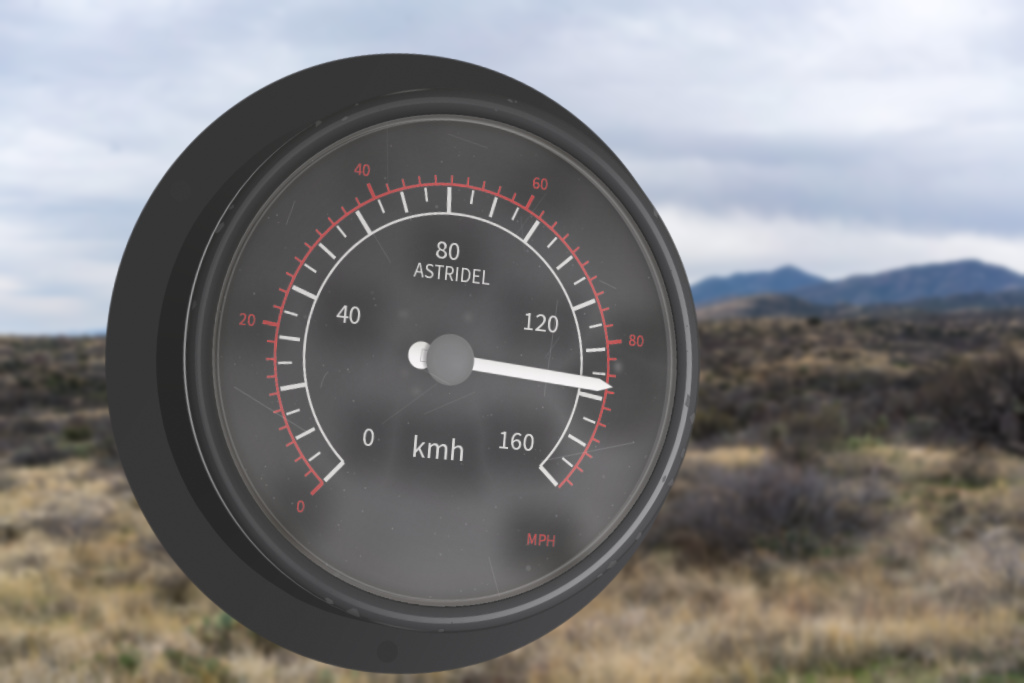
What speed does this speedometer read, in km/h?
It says 137.5 km/h
